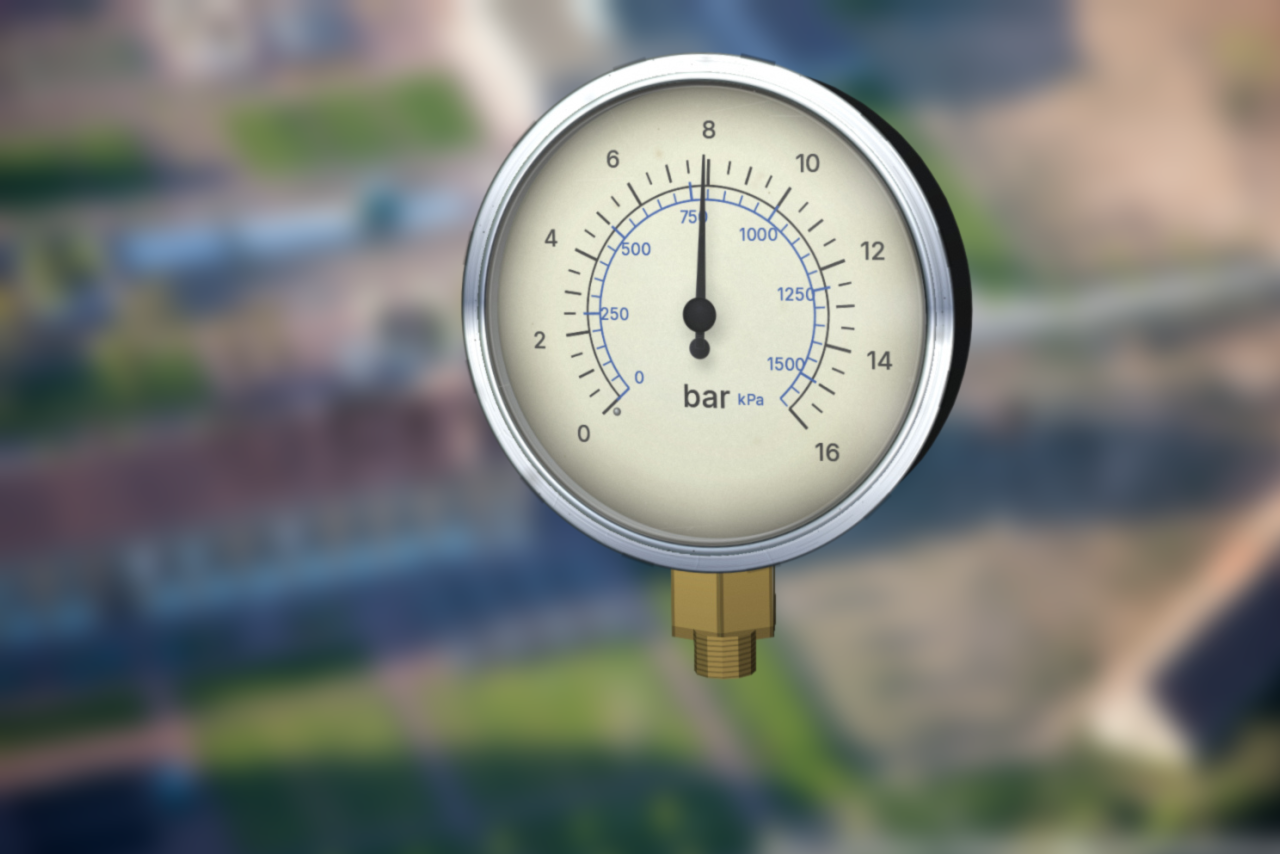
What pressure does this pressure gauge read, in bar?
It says 8 bar
